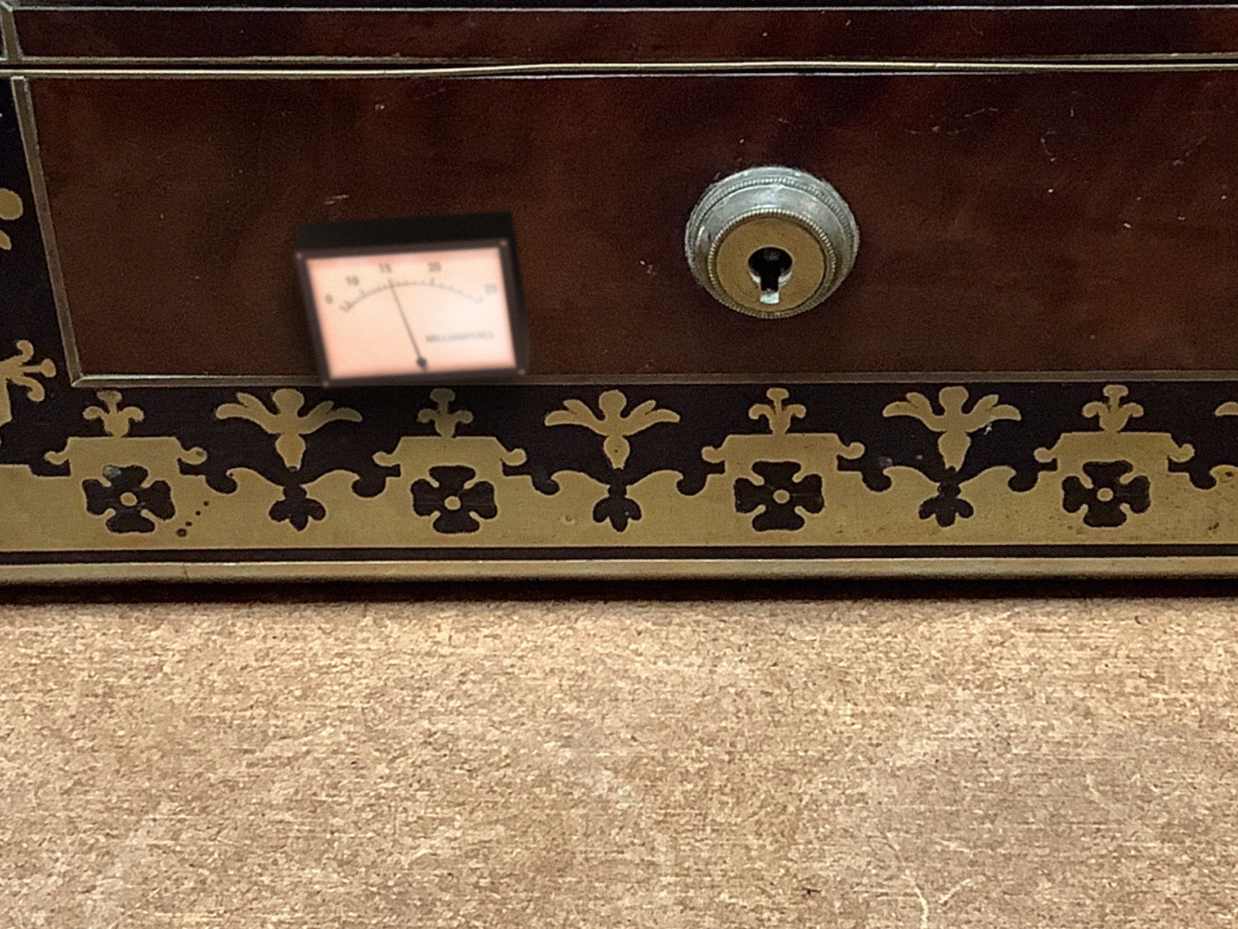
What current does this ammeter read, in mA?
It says 15 mA
